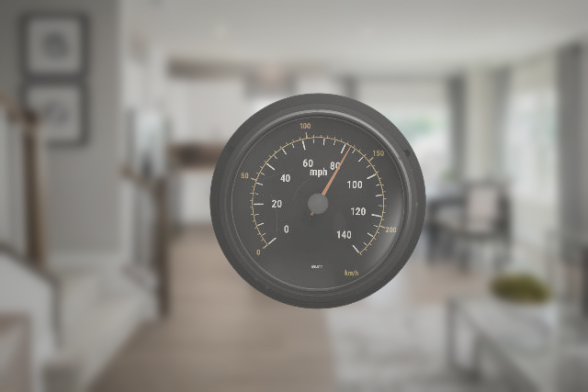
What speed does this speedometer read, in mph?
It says 82.5 mph
